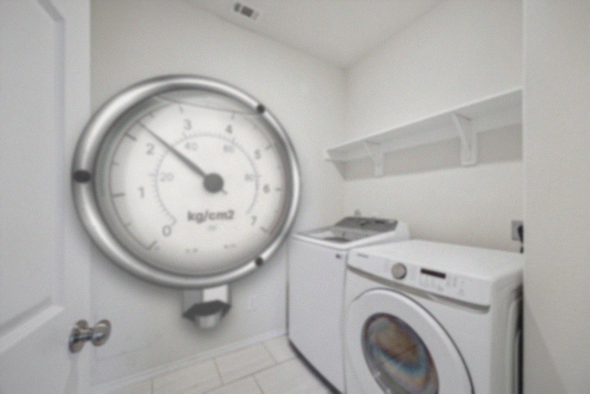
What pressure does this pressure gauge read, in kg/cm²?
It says 2.25 kg/cm²
